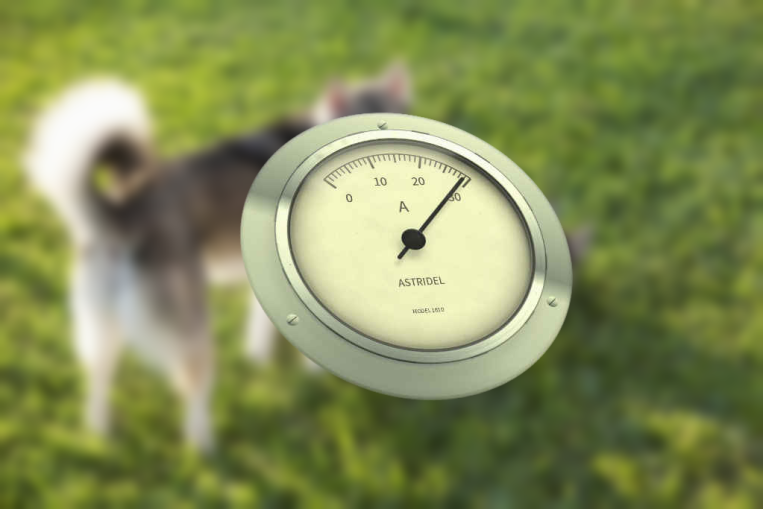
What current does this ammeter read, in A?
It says 29 A
